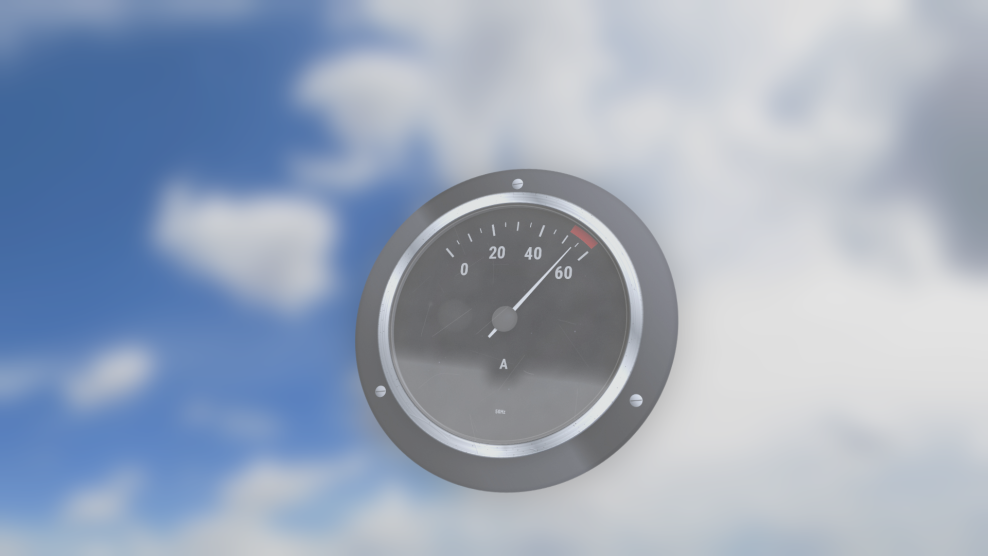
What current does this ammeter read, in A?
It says 55 A
